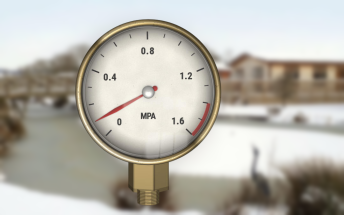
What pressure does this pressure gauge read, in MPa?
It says 0.1 MPa
